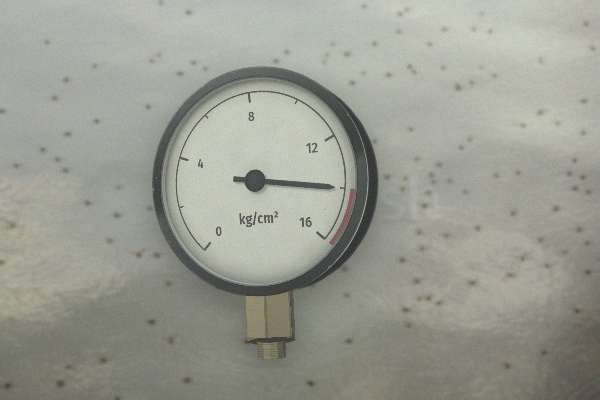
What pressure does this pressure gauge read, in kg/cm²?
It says 14 kg/cm²
